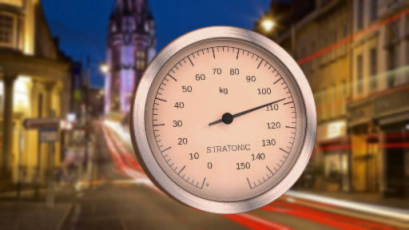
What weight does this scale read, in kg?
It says 108 kg
